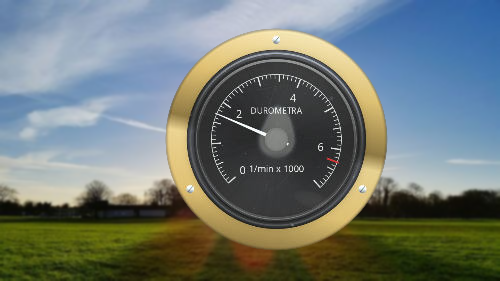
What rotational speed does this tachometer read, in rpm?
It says 1700 rpm
